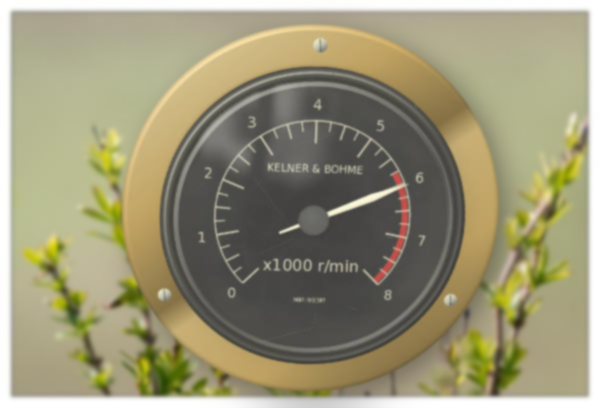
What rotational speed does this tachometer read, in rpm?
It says 6000 rpm
